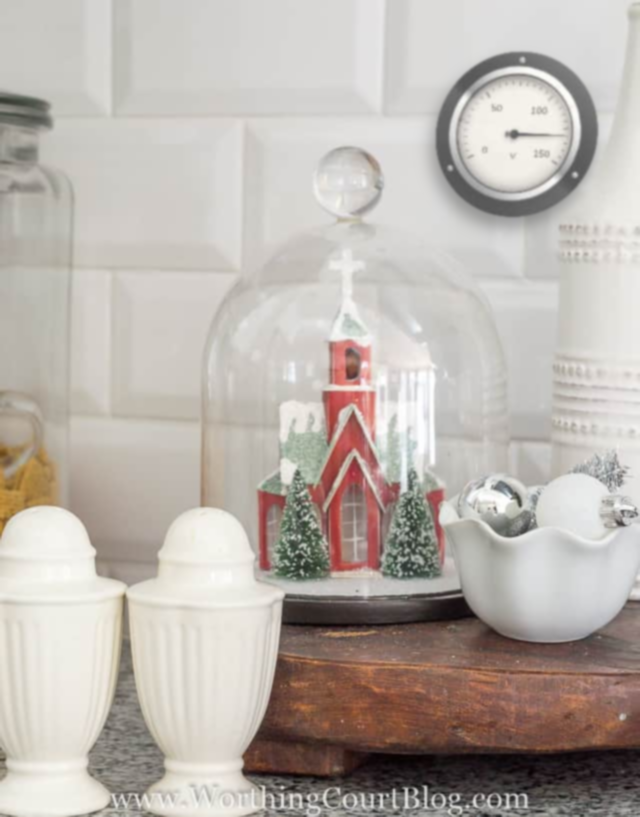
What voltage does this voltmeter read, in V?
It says 130 V
